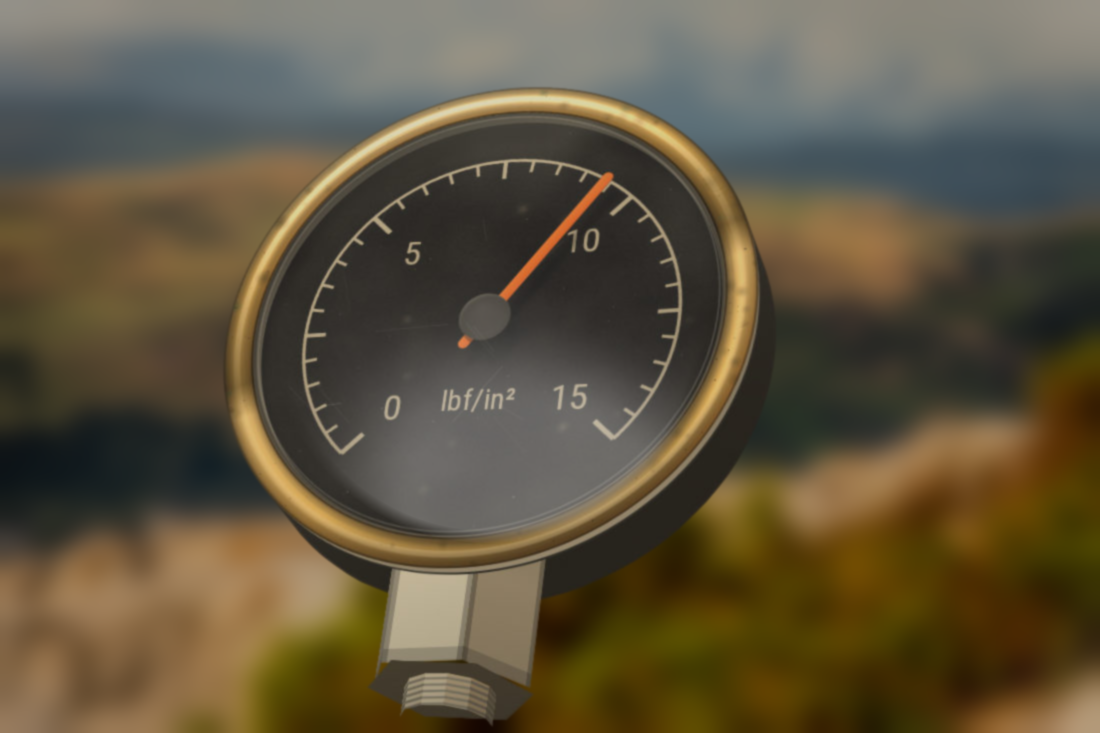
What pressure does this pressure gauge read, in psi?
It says 9.5 psi
